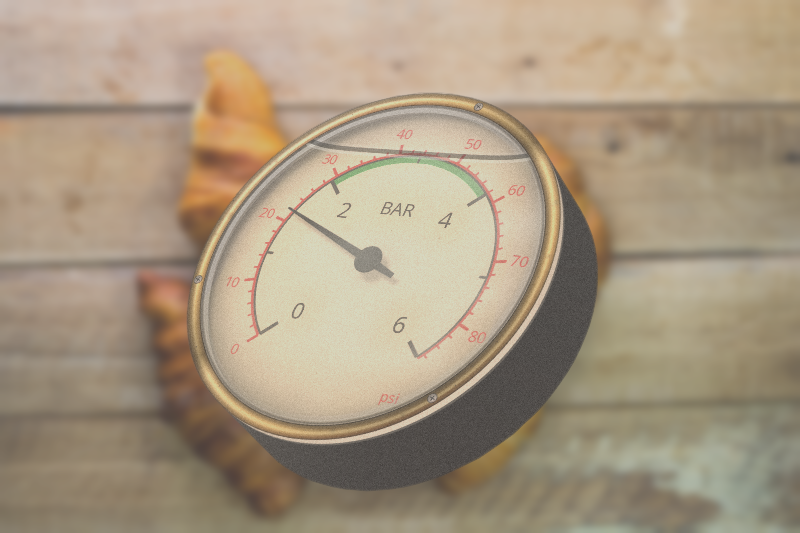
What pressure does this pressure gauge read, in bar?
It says 1.5 bar
